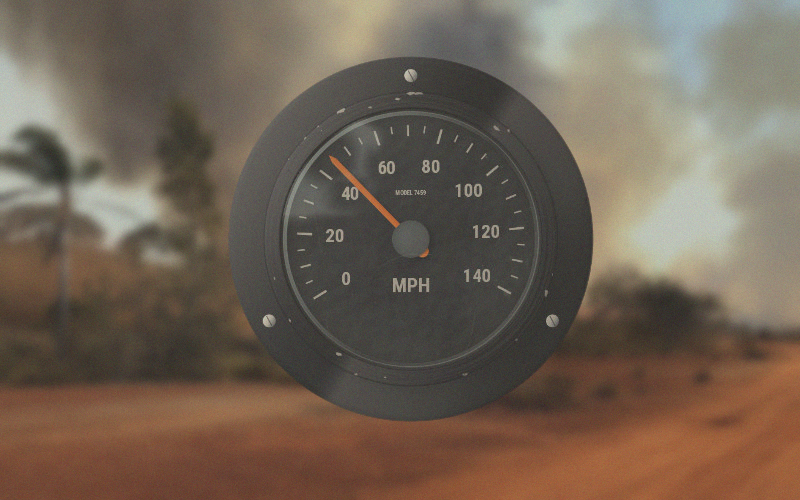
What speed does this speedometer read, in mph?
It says 45 mph
